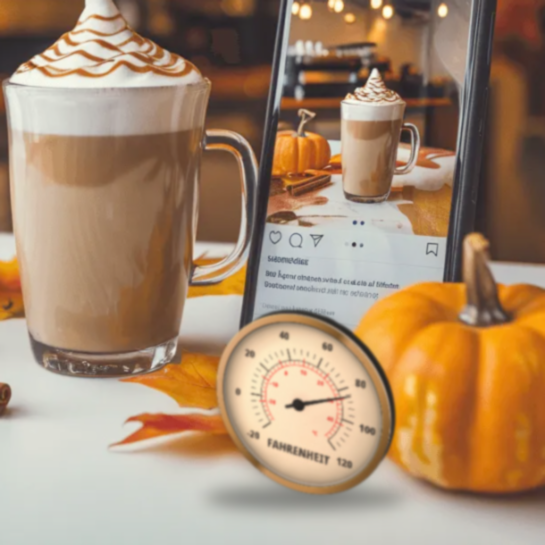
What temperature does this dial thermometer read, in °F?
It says 84 °F
